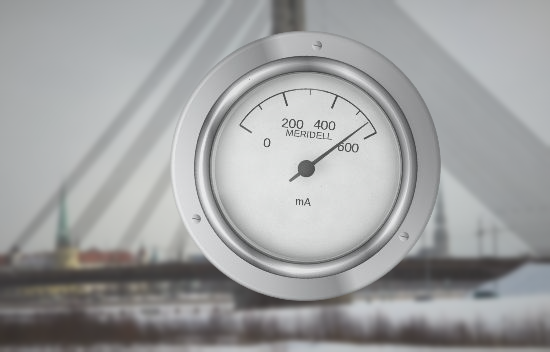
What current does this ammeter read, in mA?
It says 550 mA
